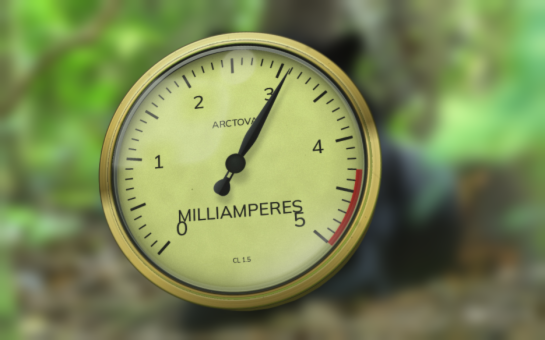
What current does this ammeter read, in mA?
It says 3.1 mA
